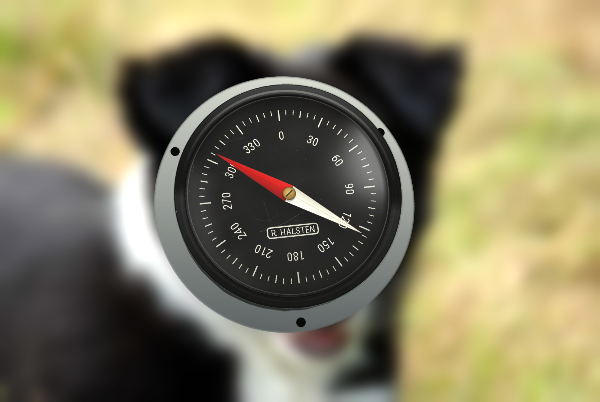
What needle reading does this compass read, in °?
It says 305 °
